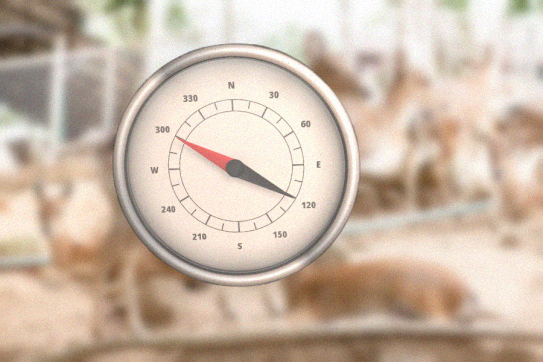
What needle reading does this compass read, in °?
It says 300 °
